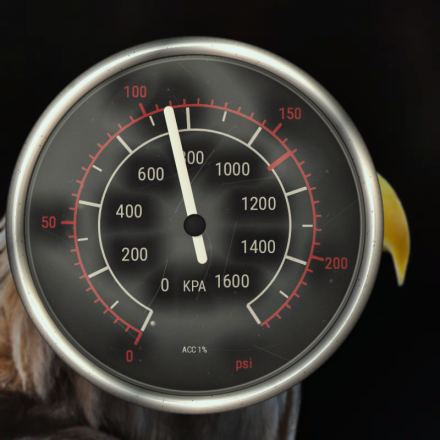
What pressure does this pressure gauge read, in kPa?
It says 750 kPa
